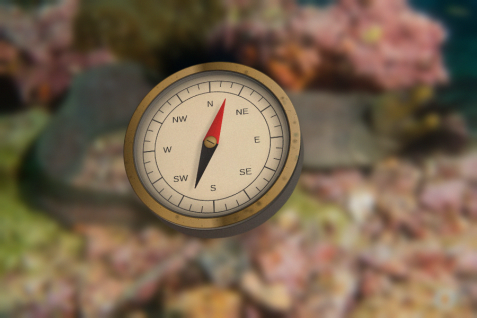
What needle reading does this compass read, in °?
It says 20 °
